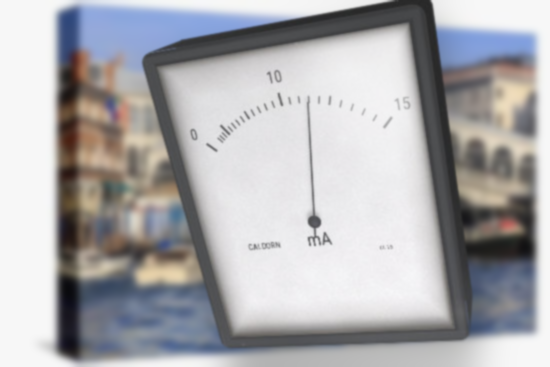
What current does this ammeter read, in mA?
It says 11.5 mA
